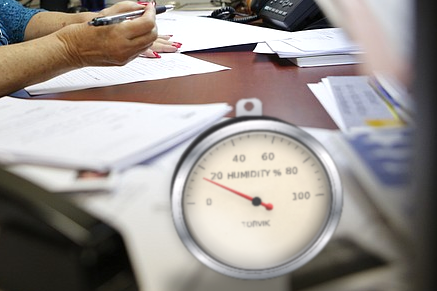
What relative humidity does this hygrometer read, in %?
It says 16 %
